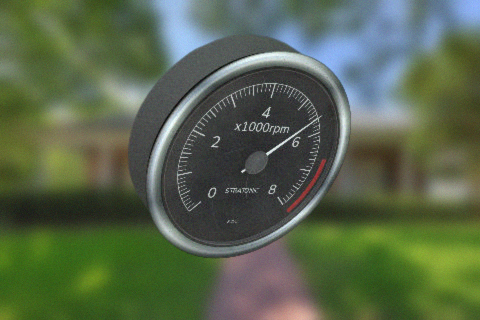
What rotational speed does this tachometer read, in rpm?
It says 5500 rpm
